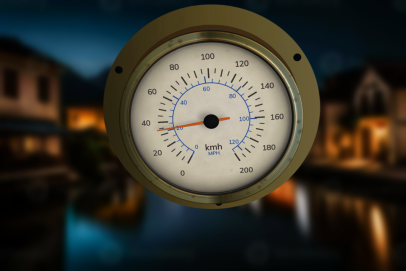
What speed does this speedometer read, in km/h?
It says 35 km/h
